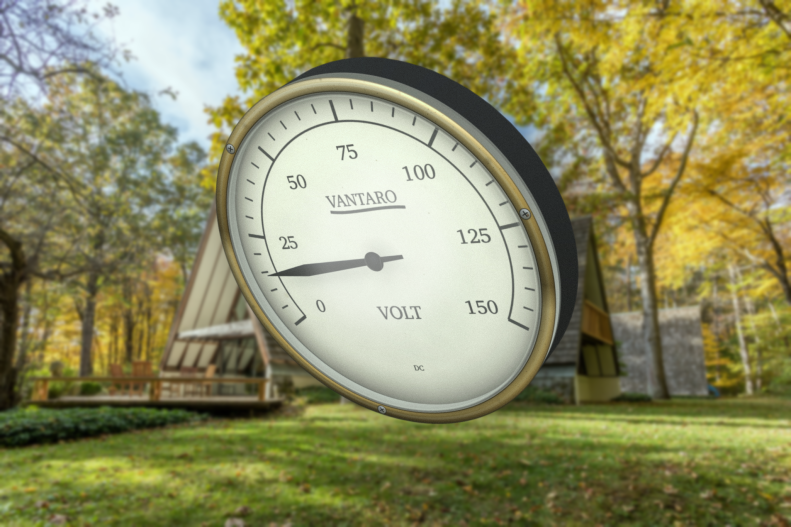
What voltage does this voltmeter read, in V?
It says 15 V
